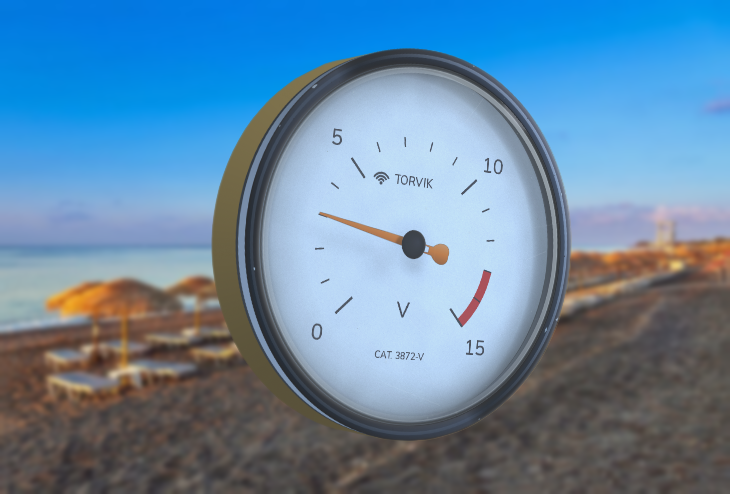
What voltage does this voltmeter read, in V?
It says 3 V
